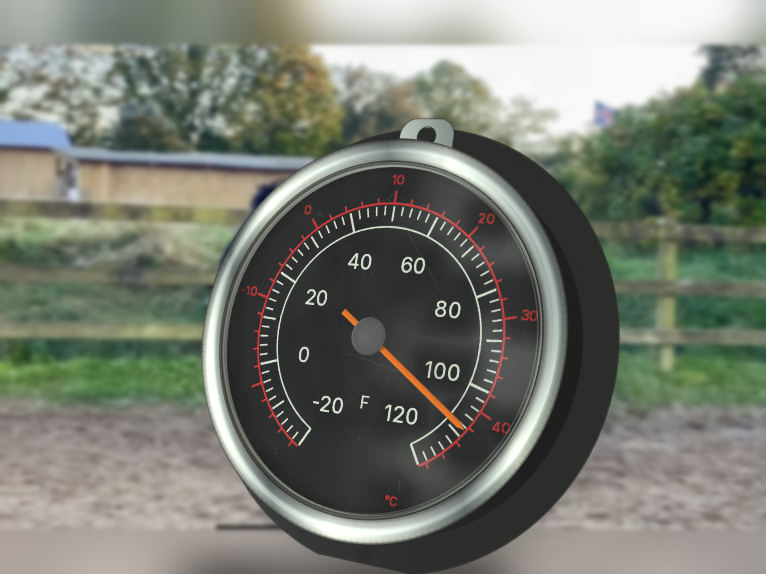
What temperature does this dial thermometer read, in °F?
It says 108 °F
